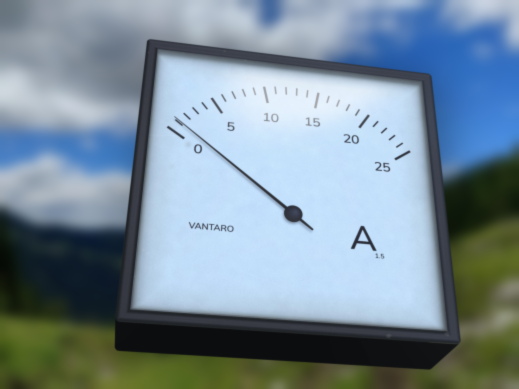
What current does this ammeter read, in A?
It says 1 A
